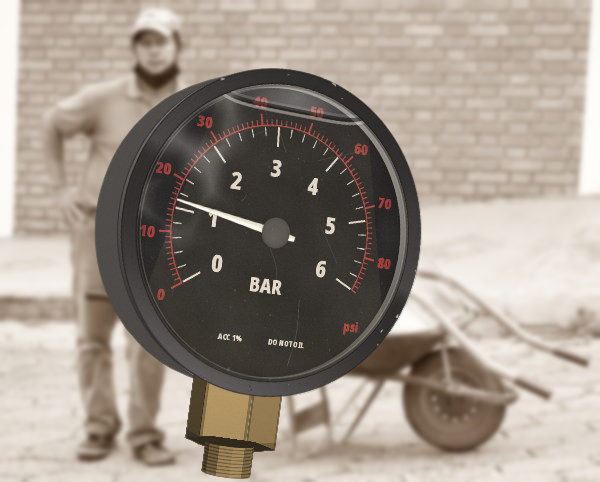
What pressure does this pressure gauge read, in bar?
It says 1.1 bar
